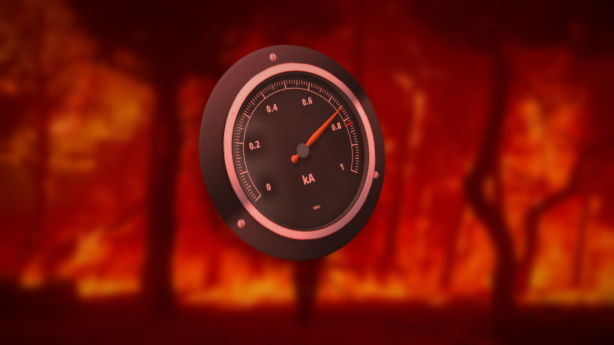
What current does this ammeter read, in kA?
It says 0.75 kA
